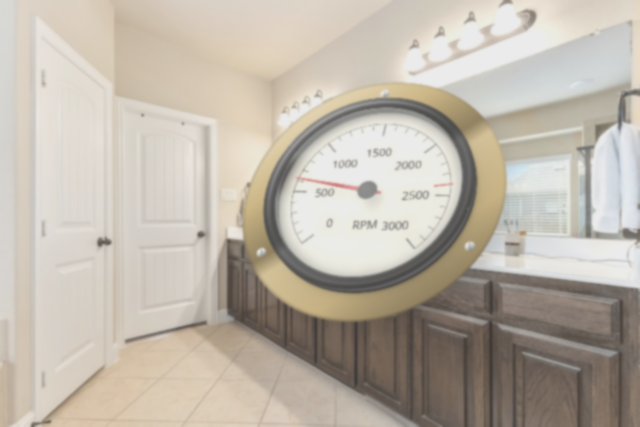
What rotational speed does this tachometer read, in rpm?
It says 600 rpm
